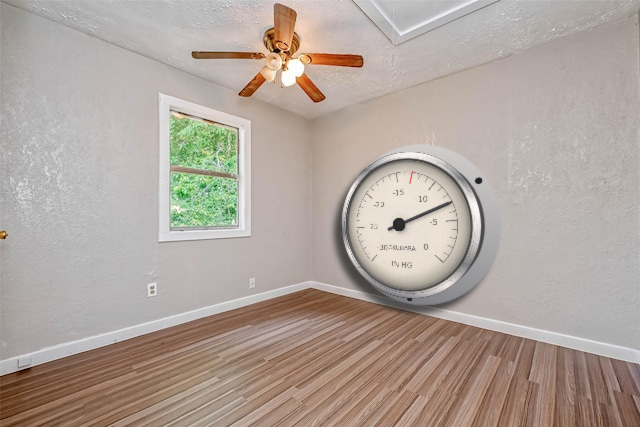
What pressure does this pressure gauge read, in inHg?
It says -7 inHg
